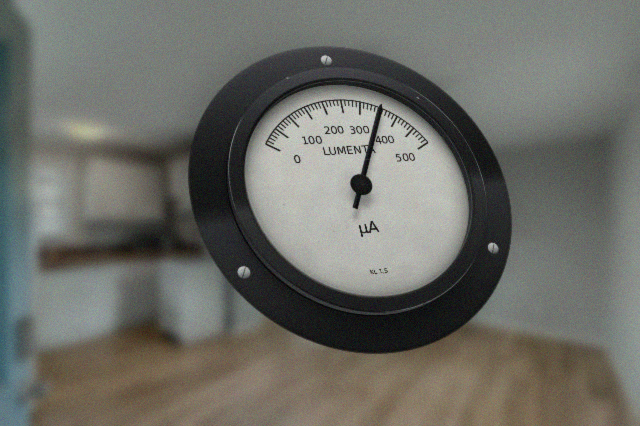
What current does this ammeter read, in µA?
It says 350 µA
